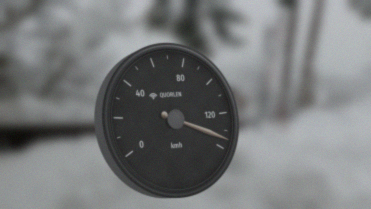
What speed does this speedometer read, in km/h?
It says 135 km/h
